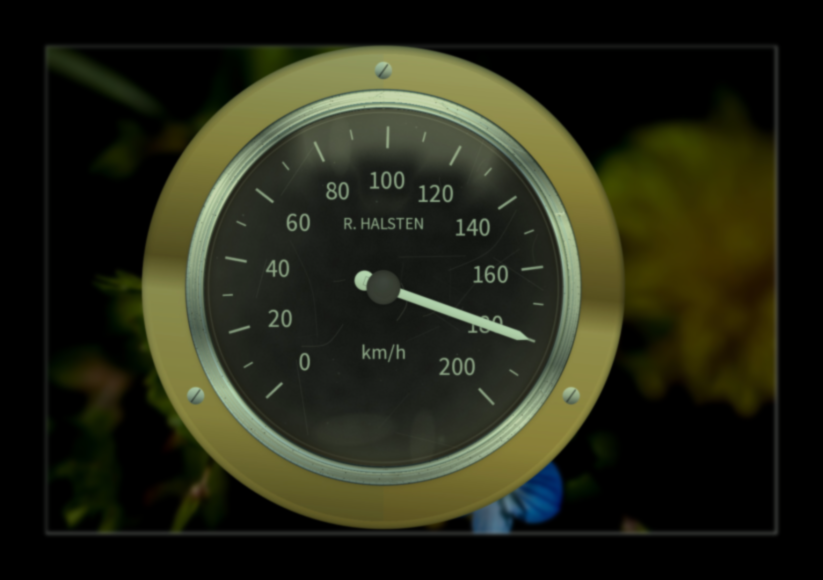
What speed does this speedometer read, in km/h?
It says 180 km/h
